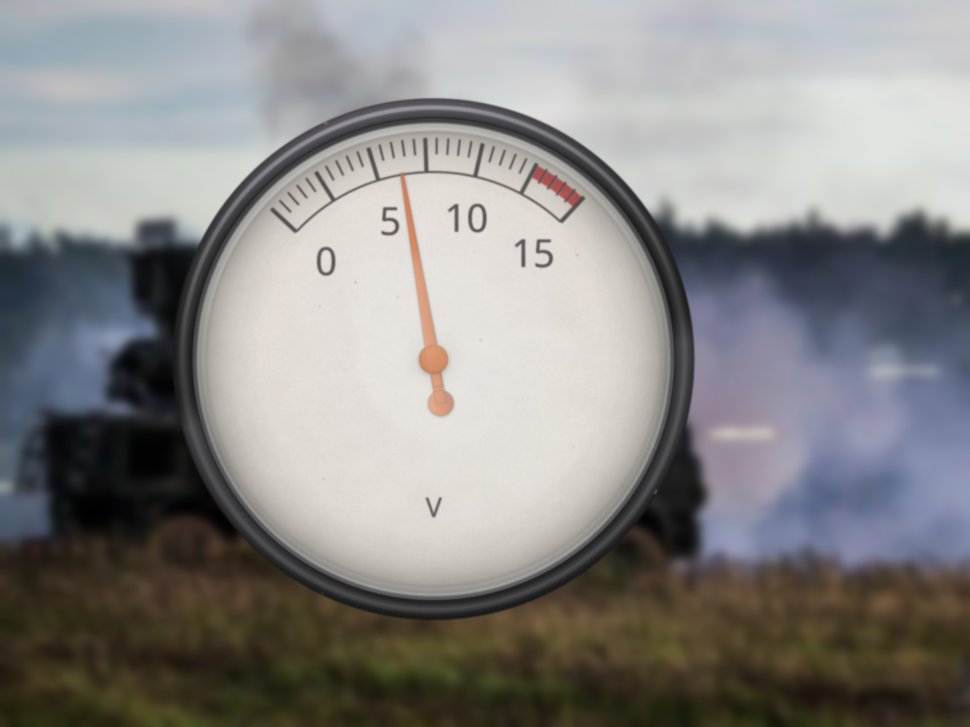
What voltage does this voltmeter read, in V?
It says 6.25 V
